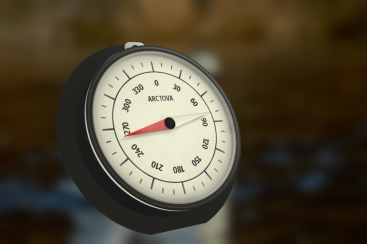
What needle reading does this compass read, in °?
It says 260 °
